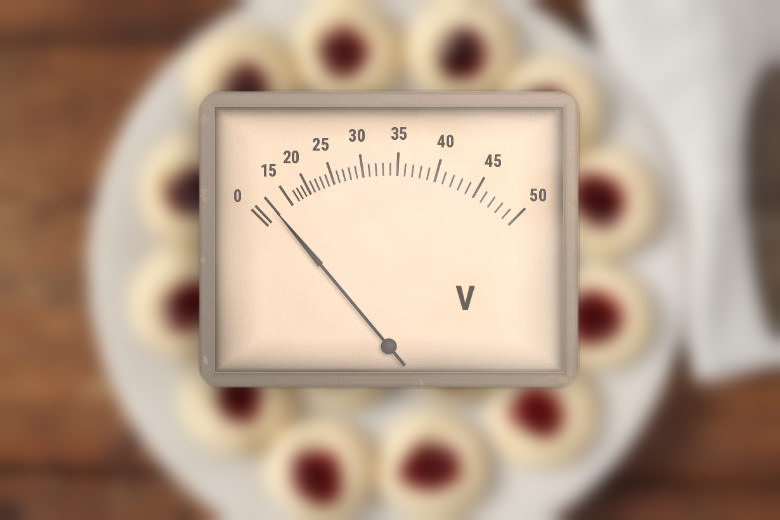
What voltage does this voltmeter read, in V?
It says 10 V
